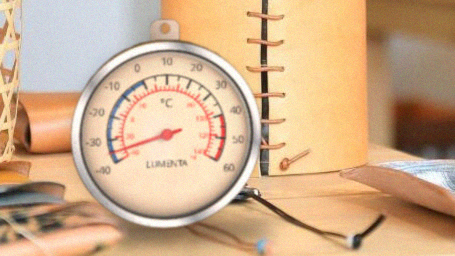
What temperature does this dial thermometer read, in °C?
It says -35 °C
